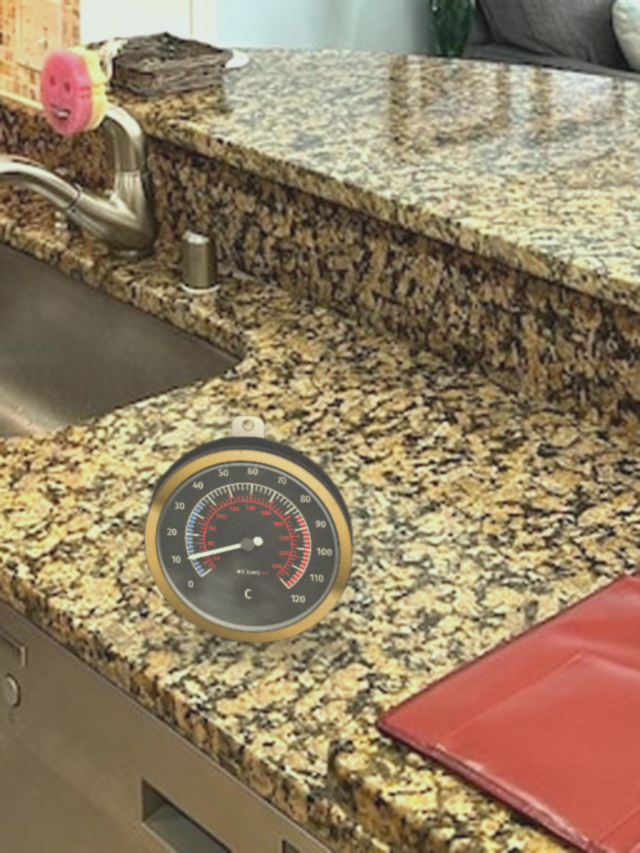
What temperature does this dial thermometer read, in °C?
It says 10 °C
